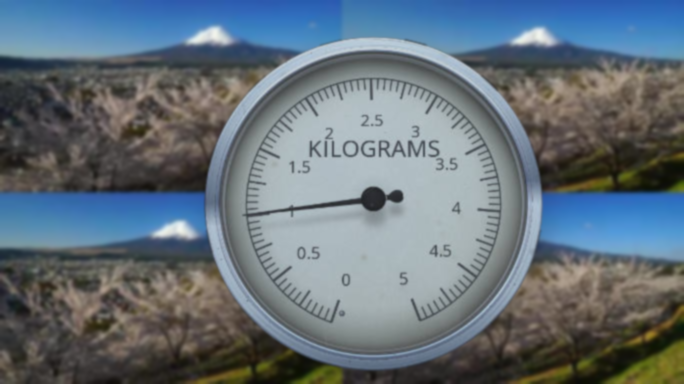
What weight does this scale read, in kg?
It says 1 kg
